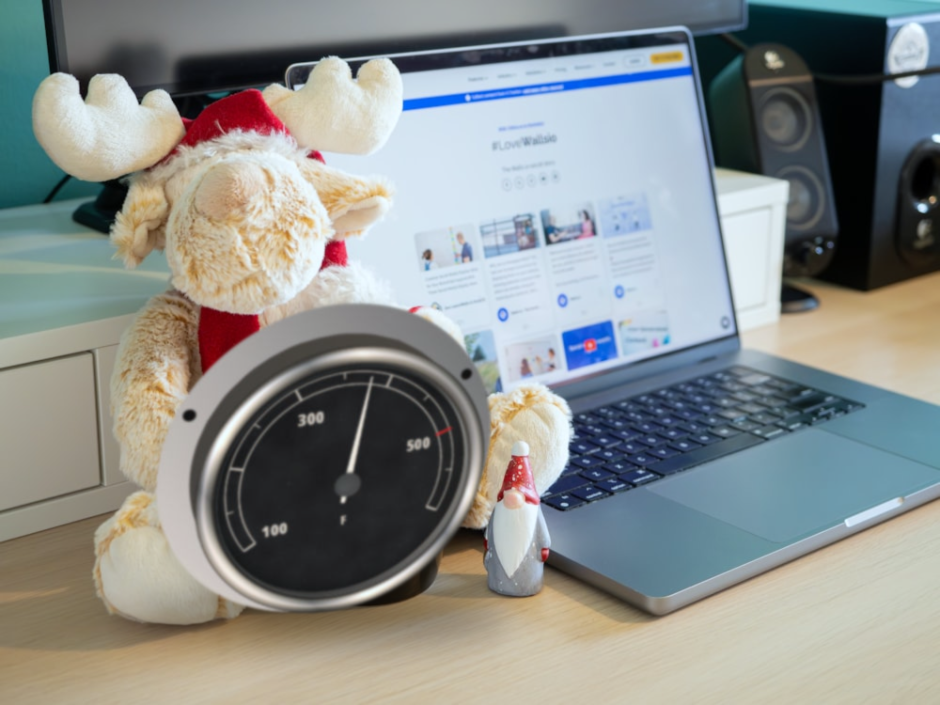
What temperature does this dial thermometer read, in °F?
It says 375 °F
